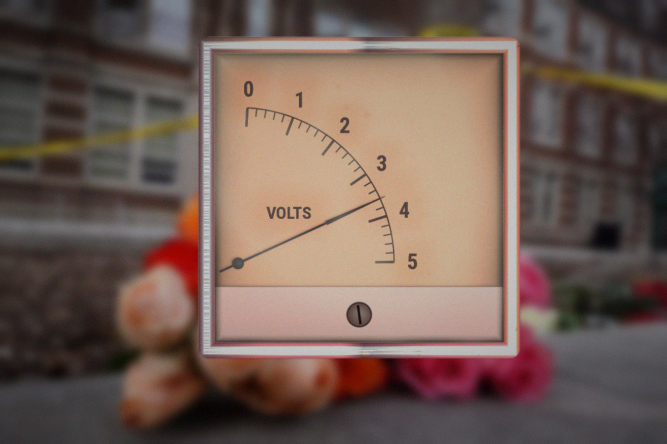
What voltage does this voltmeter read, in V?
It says 3.6 V
